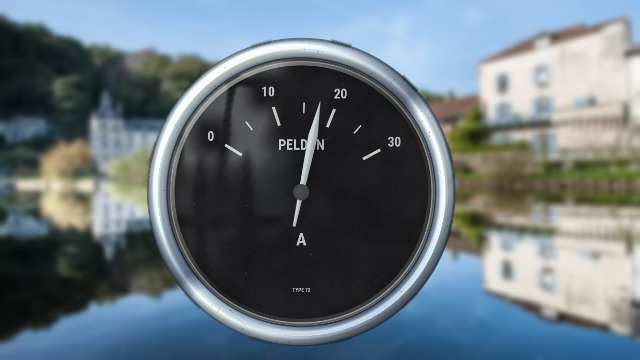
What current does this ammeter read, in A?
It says 17.5 A
